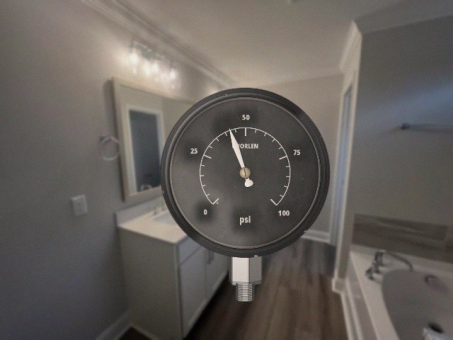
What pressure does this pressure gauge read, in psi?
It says 42.5 psi
